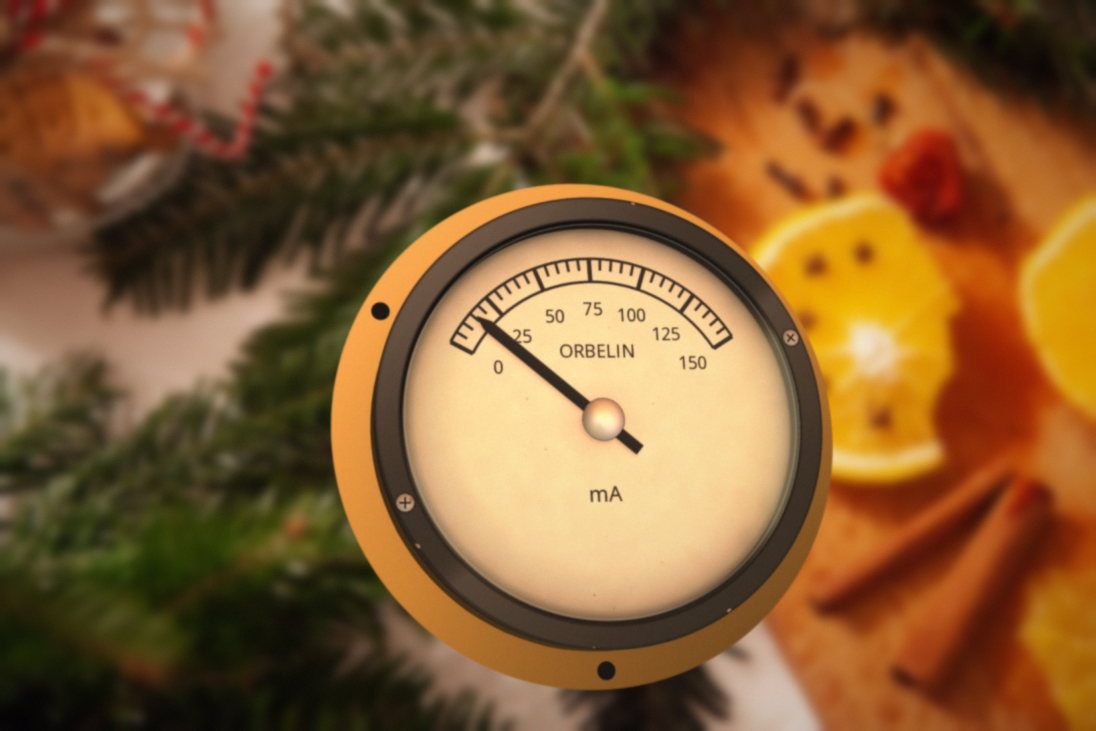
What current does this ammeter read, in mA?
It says 15 mA
